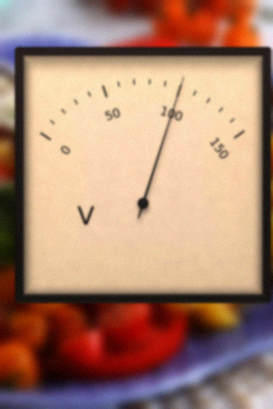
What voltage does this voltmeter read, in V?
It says 100 V
